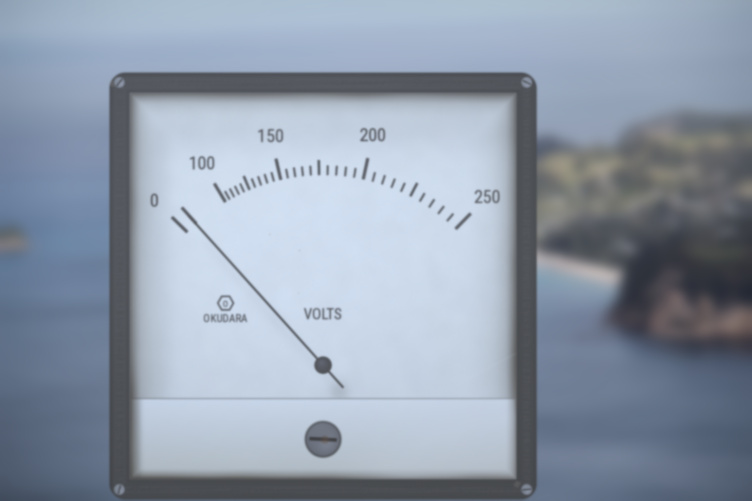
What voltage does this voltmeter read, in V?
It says 50 V
